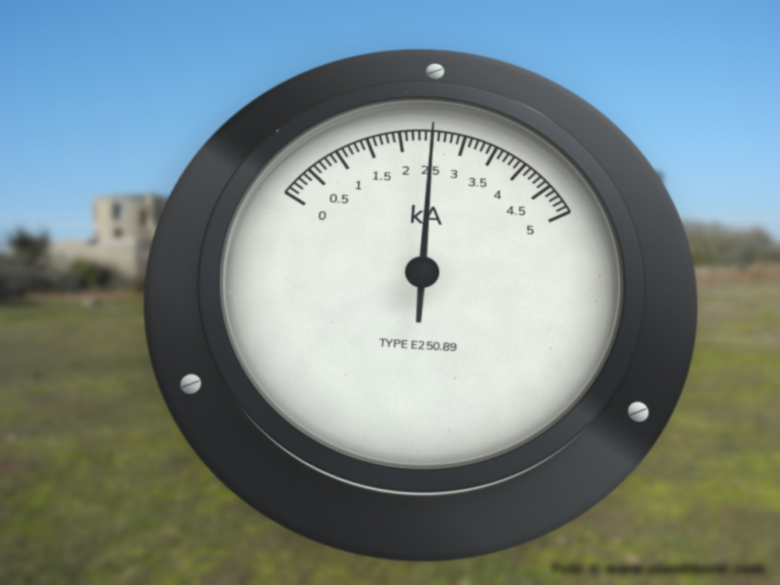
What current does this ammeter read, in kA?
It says 2.5 kA
